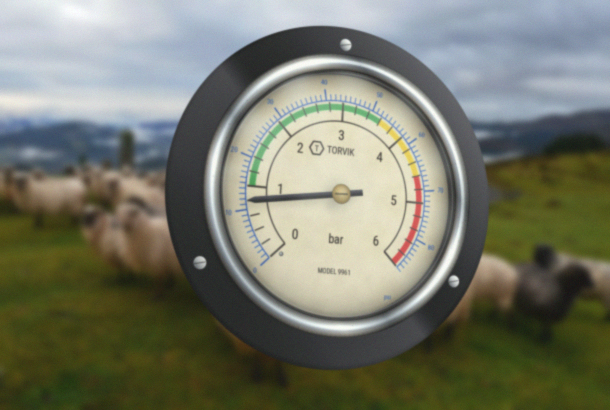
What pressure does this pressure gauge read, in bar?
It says 0.8 bar
